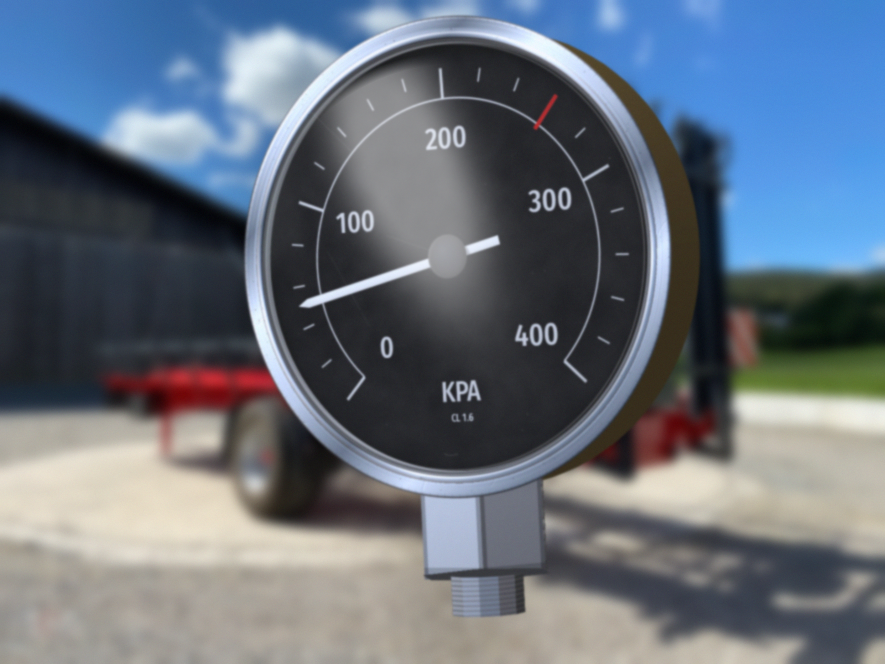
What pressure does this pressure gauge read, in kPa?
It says 50 kPa
